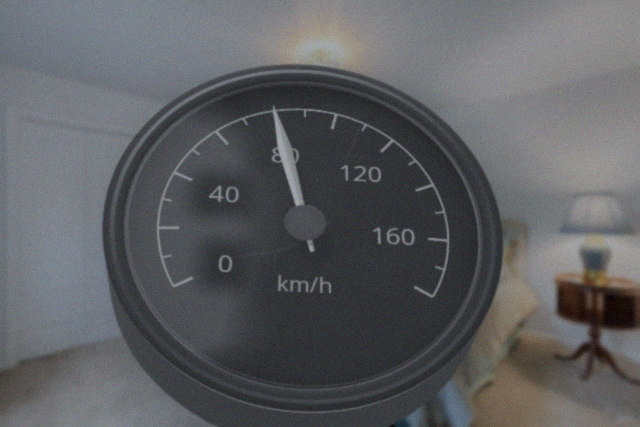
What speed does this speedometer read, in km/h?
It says 80 km/h
